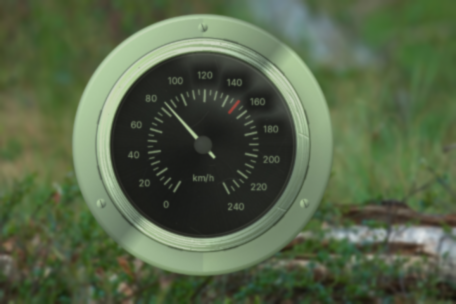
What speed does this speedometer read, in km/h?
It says 85 km/h
